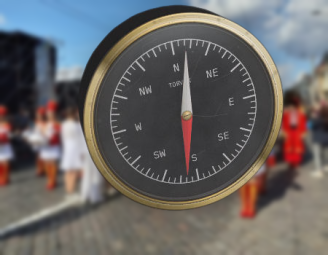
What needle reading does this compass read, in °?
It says 190 °
